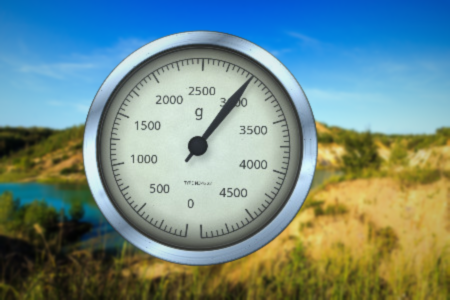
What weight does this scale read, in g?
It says 3000 g
